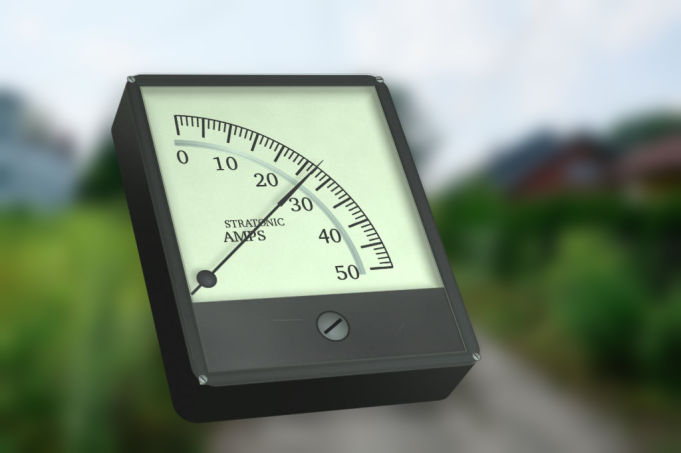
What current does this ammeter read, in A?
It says 27 A
